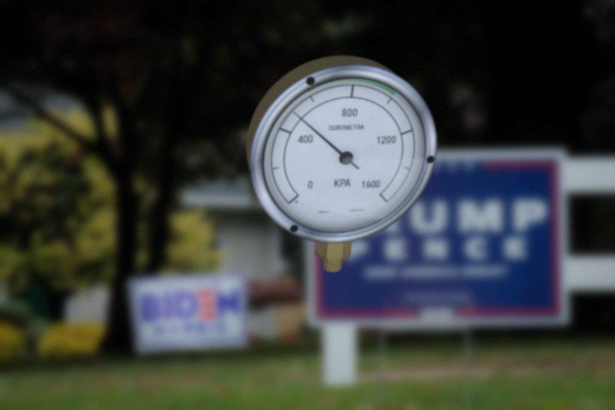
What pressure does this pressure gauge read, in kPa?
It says 500 kPa
